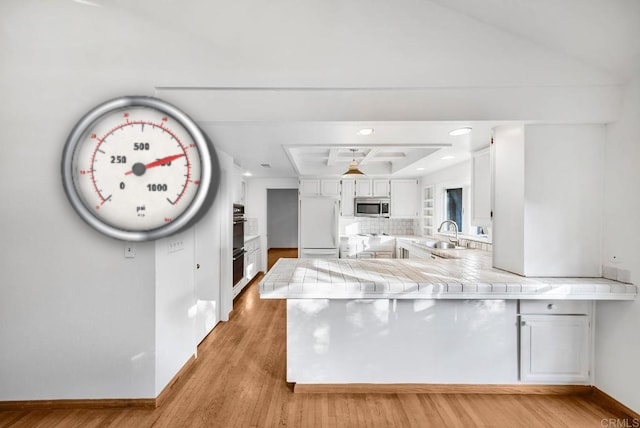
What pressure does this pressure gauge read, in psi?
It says 750 psi
